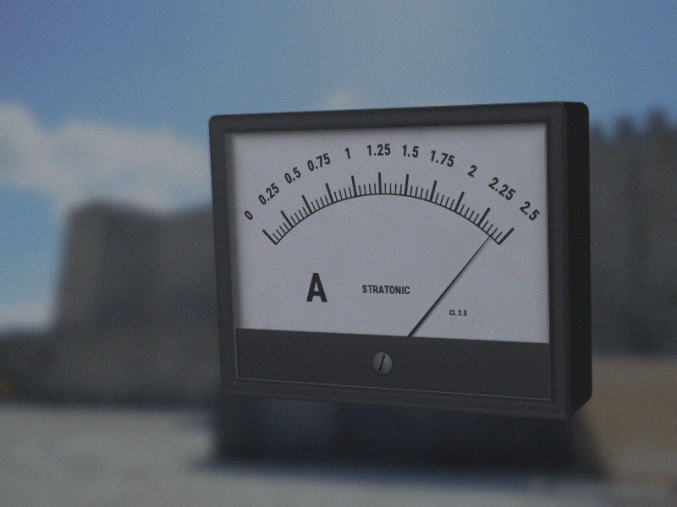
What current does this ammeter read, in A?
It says 2.4 A
